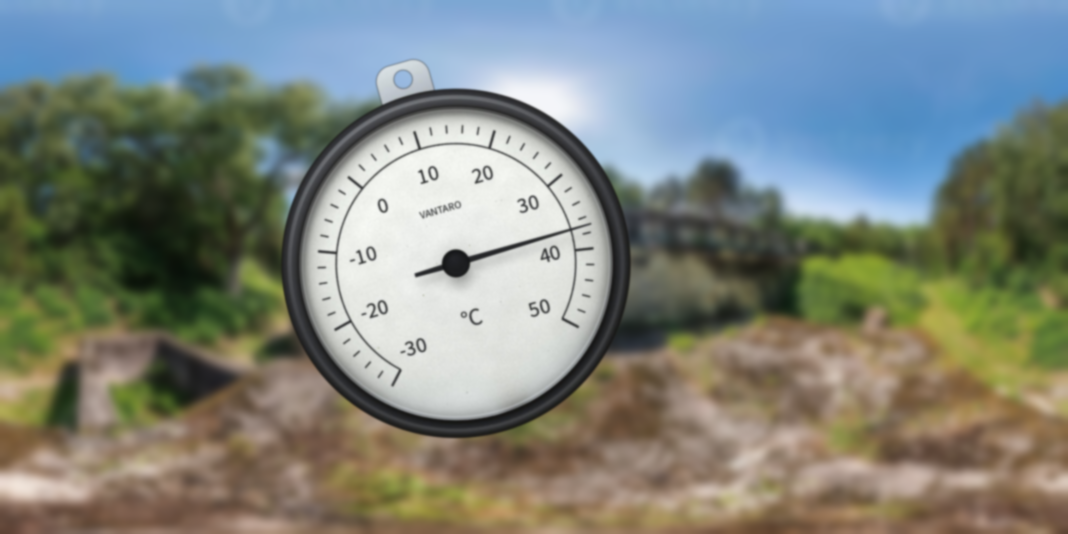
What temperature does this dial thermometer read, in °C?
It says 37 °C
